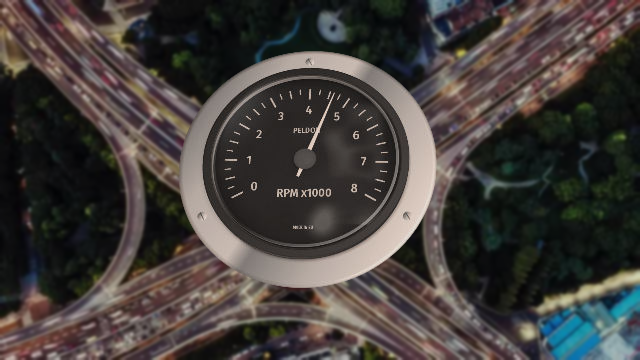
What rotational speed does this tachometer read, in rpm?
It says 4625 rpm
